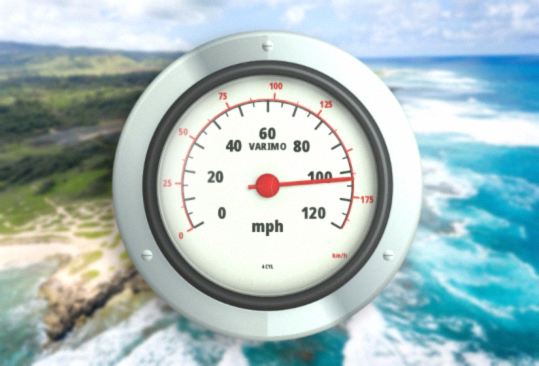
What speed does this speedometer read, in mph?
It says 102.5 mph
